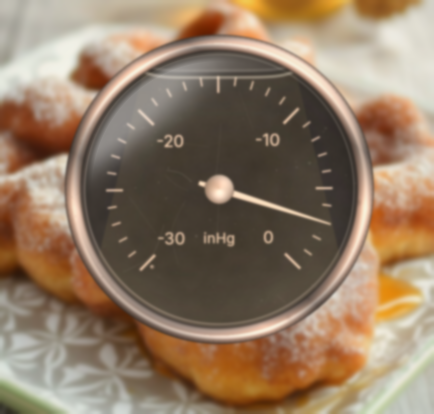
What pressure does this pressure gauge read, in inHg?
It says -3 inHg
